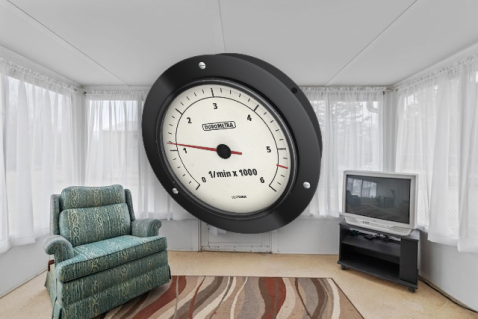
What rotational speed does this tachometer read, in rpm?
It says 1200 rpm
